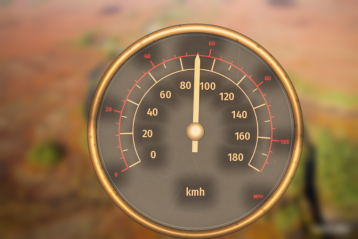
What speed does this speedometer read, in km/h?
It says 90 km/h
